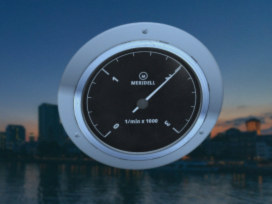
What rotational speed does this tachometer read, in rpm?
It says 2000 rpm
